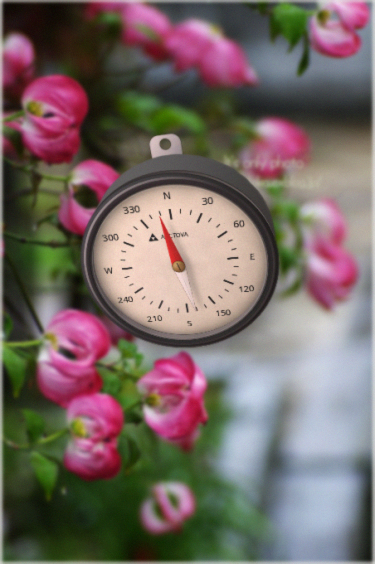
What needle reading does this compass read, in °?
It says 350 °
